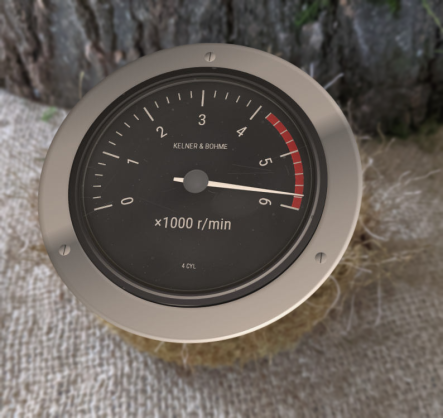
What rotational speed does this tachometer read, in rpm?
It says 5800 rpm
